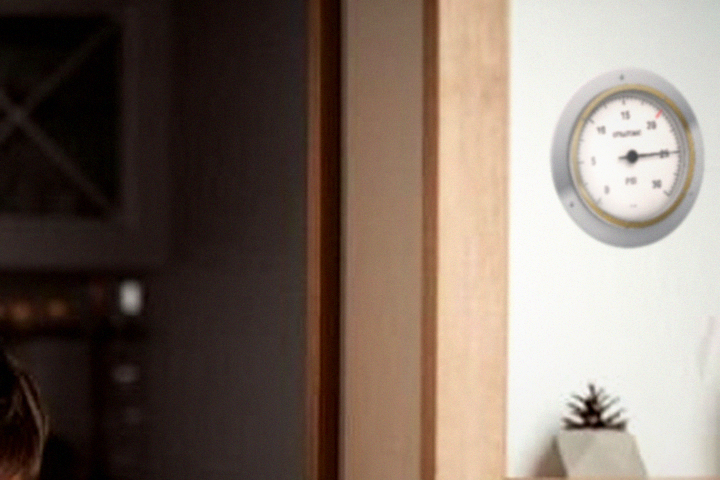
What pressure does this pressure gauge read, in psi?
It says 25 psi
